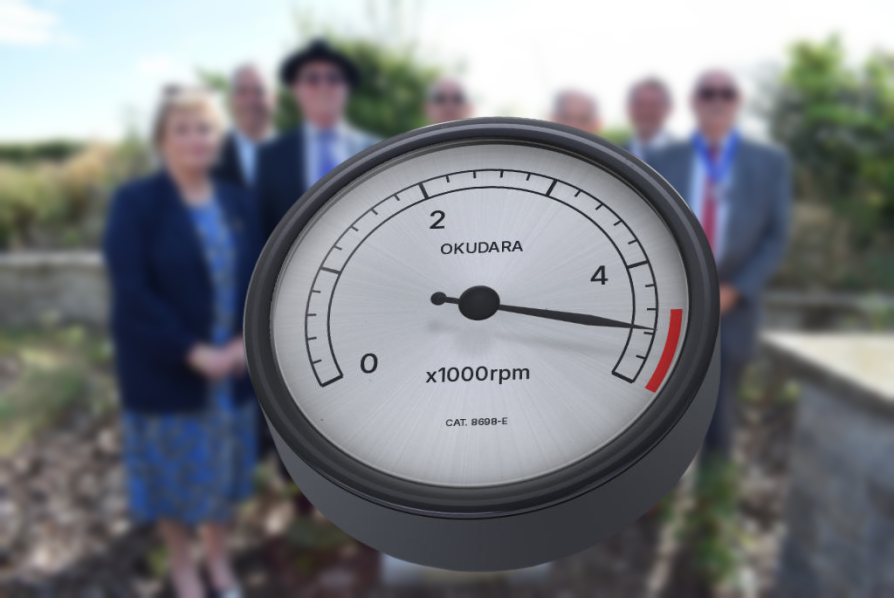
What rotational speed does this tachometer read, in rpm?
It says 4600 rpm
